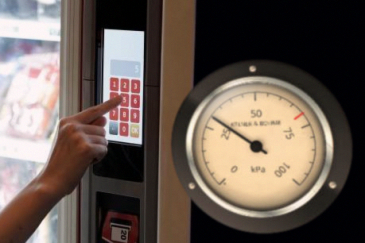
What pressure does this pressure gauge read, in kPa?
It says 30 kPa
